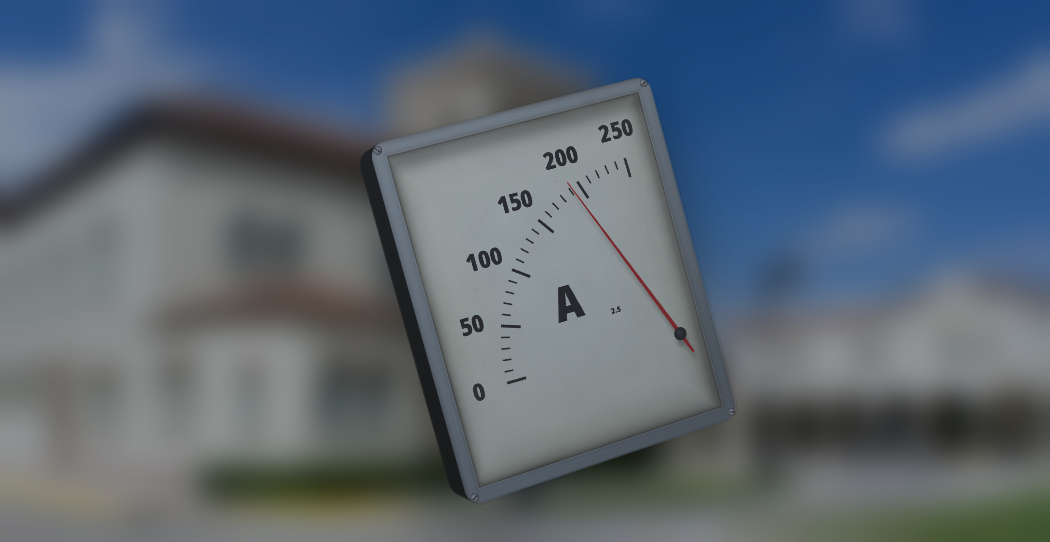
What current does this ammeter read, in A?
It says 190 A
